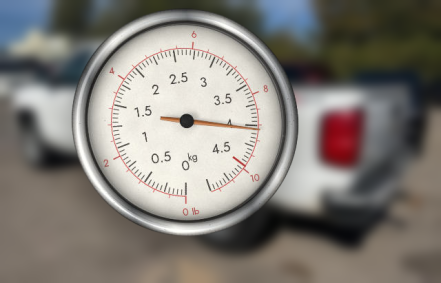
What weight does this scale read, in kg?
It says 4.05 kg
